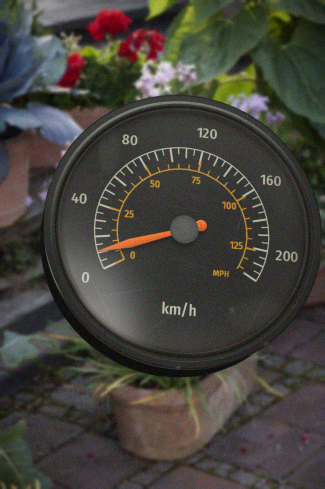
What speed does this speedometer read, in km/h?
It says 10 km/h
